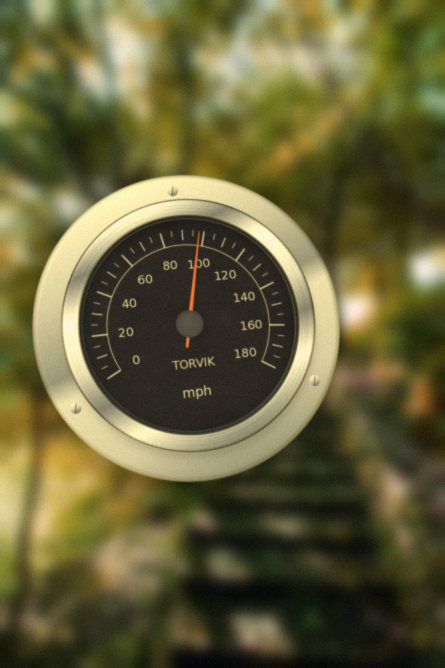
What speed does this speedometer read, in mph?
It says 97.5 mph
